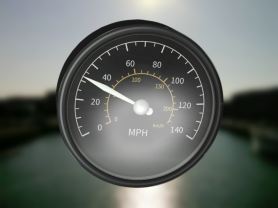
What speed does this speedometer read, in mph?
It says 32.5 mph
